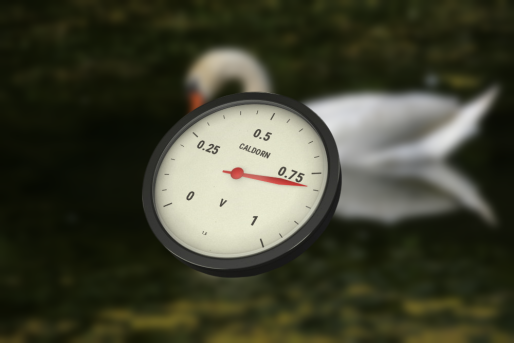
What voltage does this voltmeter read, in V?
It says 0.8 V
